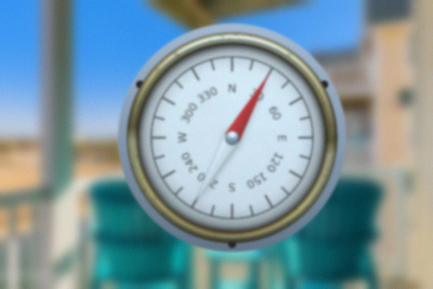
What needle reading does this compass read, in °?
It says 30 °
